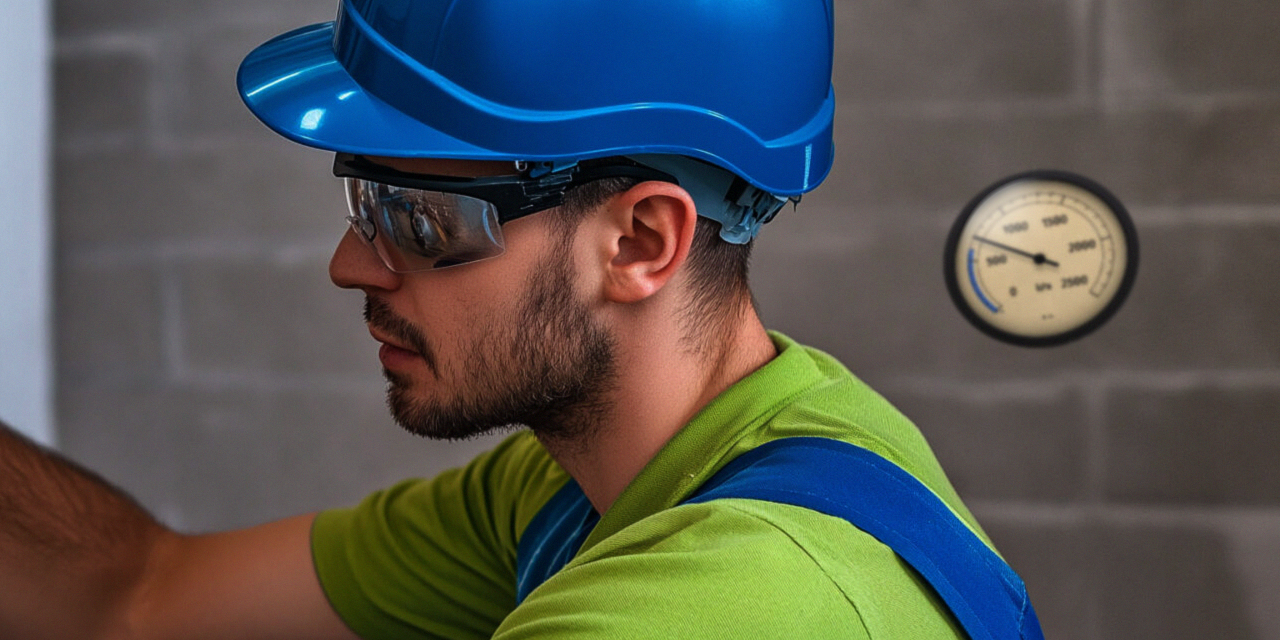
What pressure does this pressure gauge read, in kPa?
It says 700 kPa
